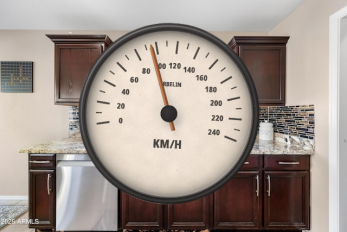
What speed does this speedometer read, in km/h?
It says 95 km/h
